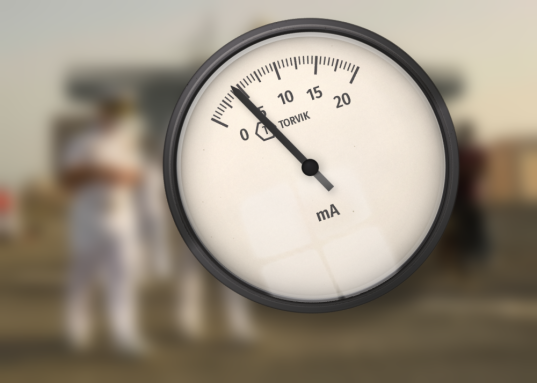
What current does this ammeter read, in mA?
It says 4.5 mA
